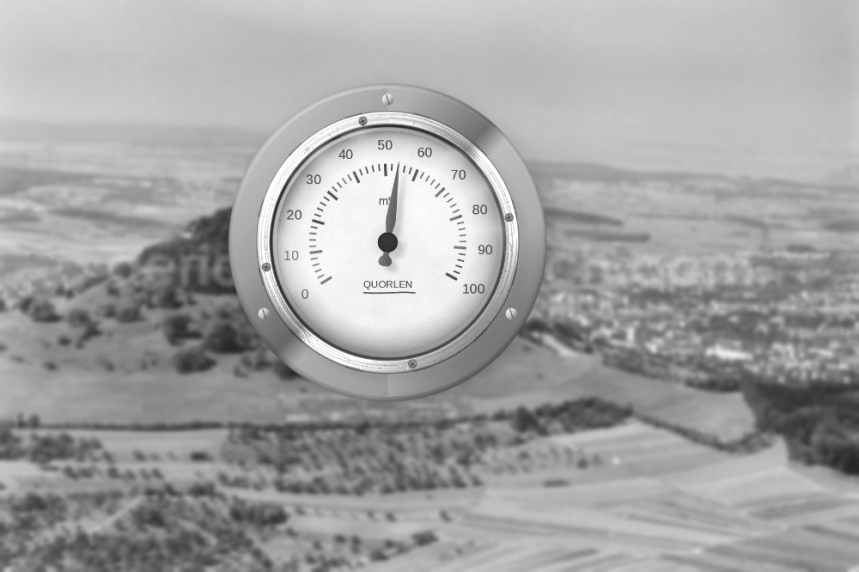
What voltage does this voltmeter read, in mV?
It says 54 mV
